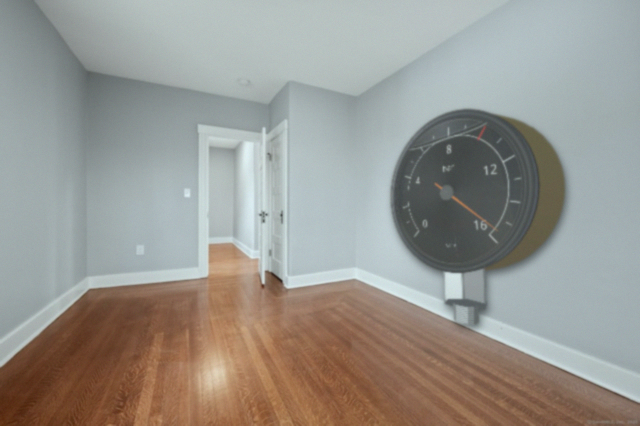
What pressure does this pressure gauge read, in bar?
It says 15.5 bar
